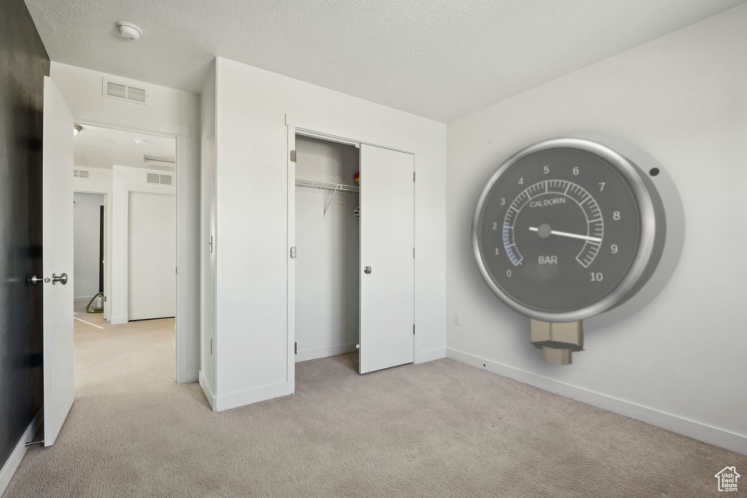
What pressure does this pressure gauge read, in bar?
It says 8.8 bar
